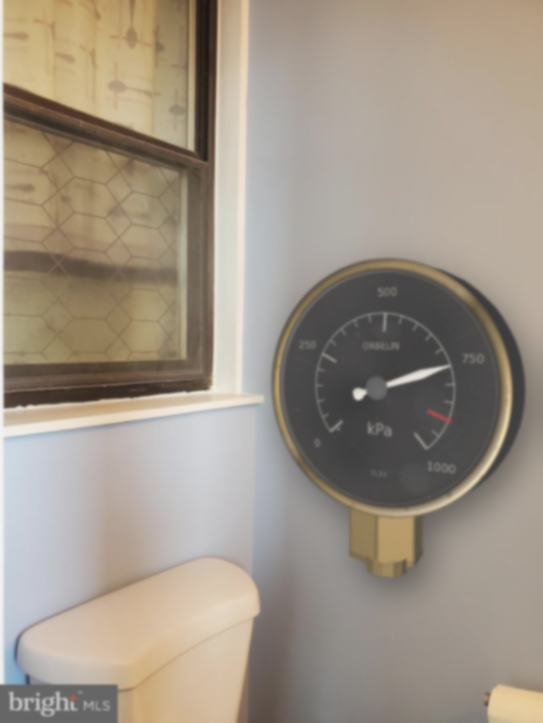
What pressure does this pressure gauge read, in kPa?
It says 750 kPa
